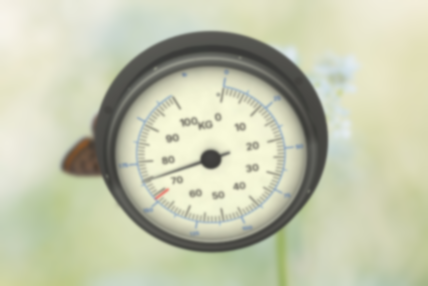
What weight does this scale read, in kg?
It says 75 kg
